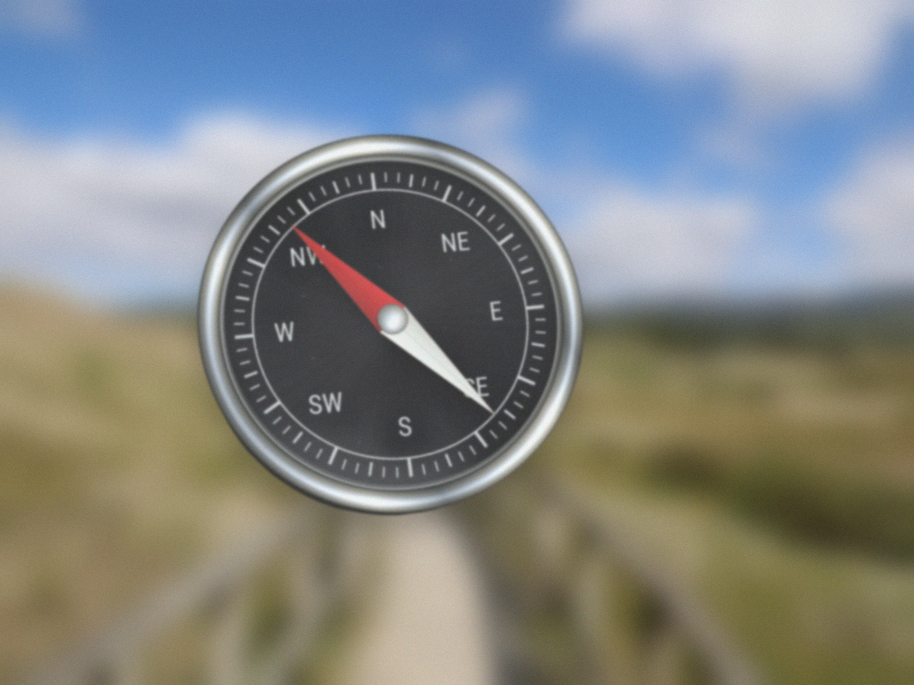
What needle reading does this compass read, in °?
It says 320 °
